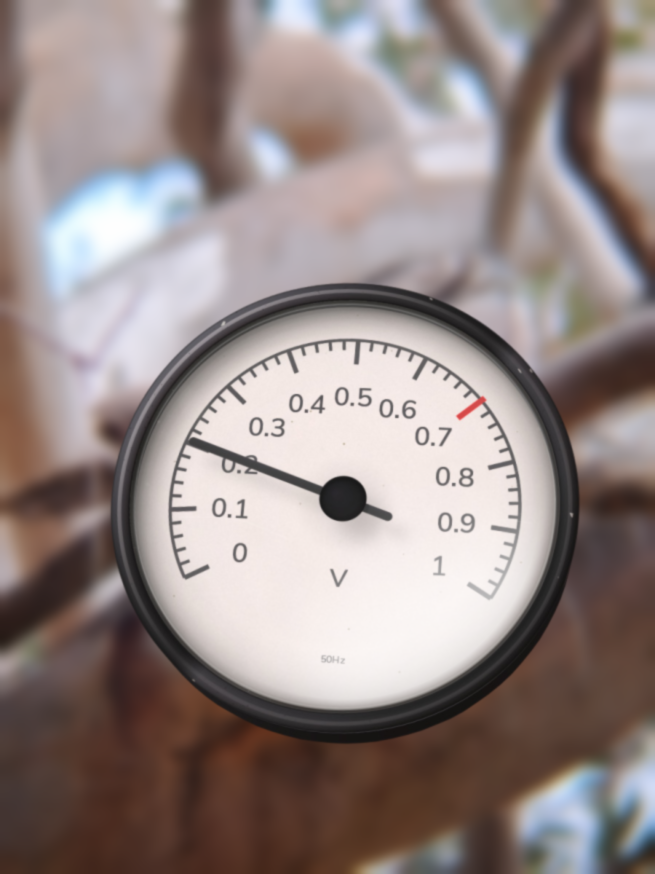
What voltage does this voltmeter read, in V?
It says 0.2 V
